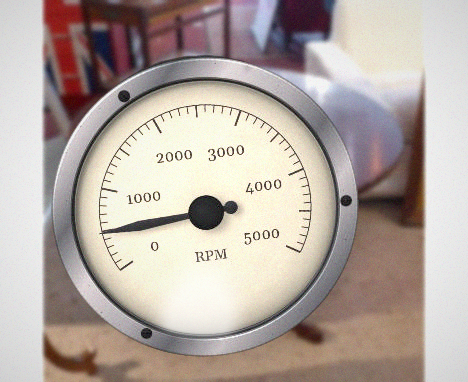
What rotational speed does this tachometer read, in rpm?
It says 500 rpm
